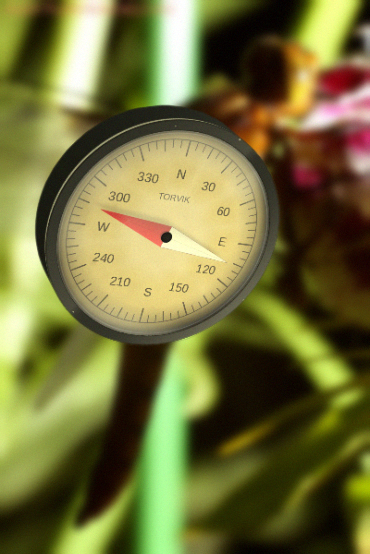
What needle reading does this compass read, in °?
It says 285 °
